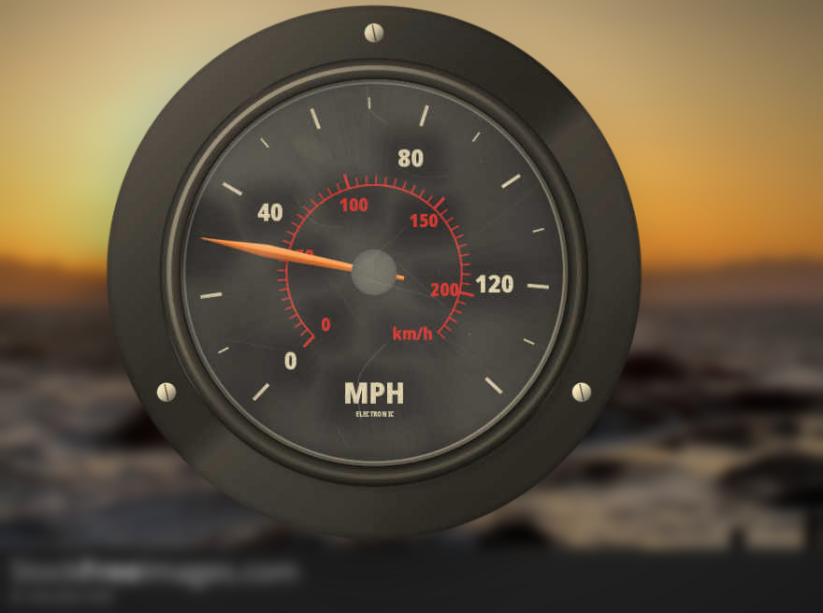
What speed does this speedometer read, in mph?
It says 30 mph
